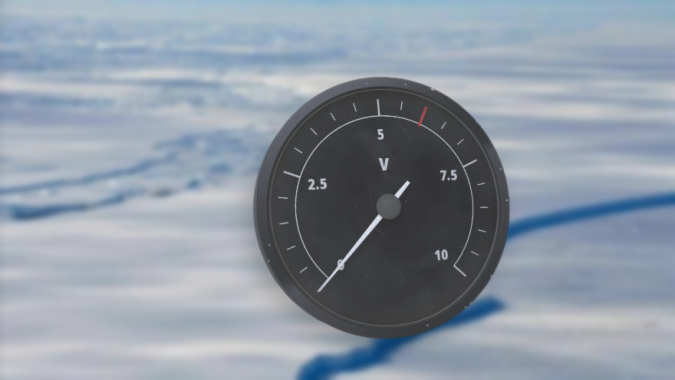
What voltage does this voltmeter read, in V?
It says 0 V
